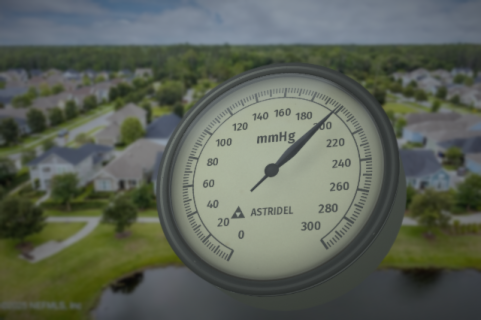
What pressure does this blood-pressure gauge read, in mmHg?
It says 200 mmHg
